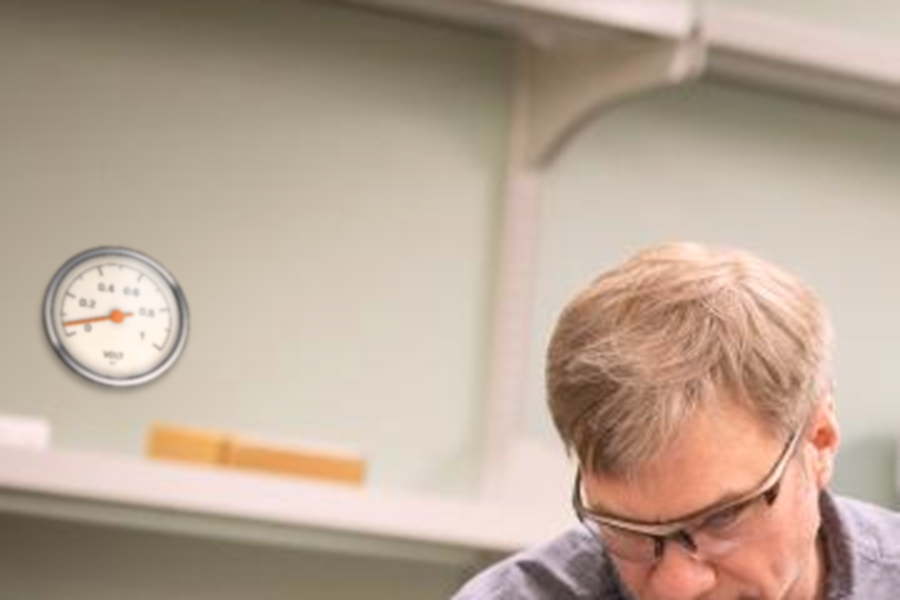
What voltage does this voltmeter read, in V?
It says 0.05 V
